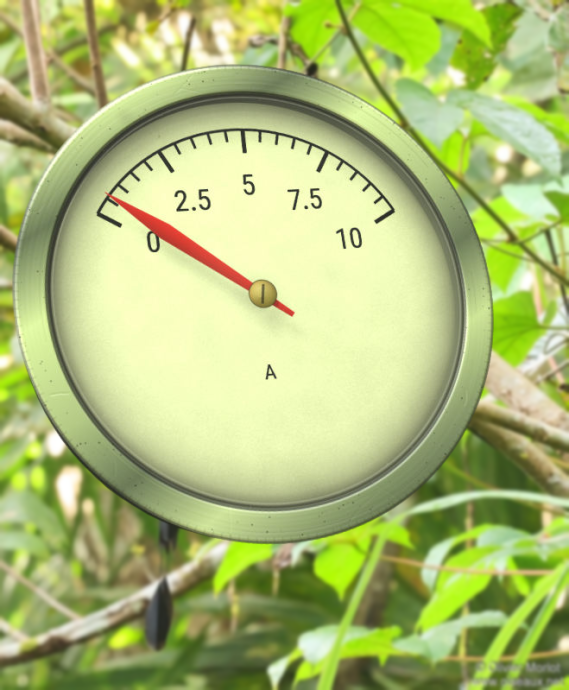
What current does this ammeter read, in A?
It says 0.5 A
